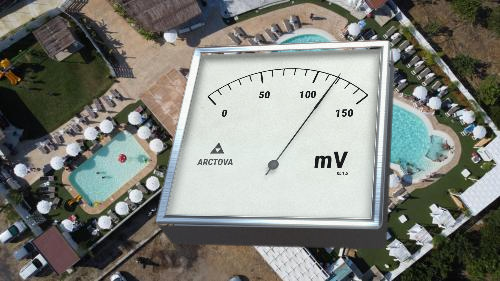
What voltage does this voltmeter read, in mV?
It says 120 mV
